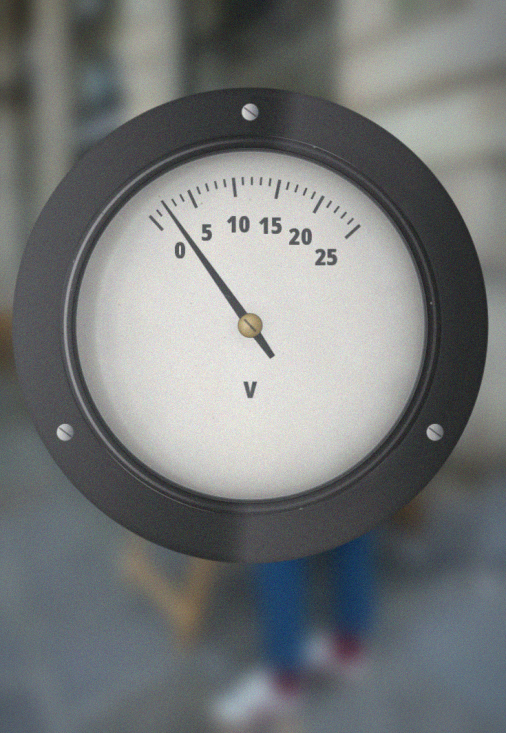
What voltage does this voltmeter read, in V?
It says 2 V
